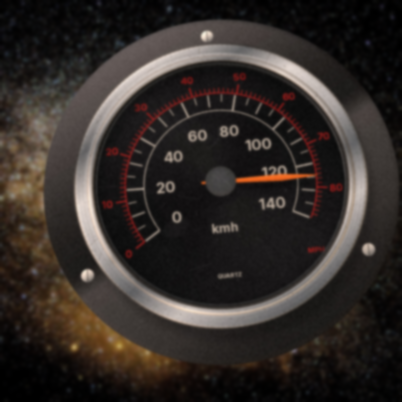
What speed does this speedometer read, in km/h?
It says 125 km/h
